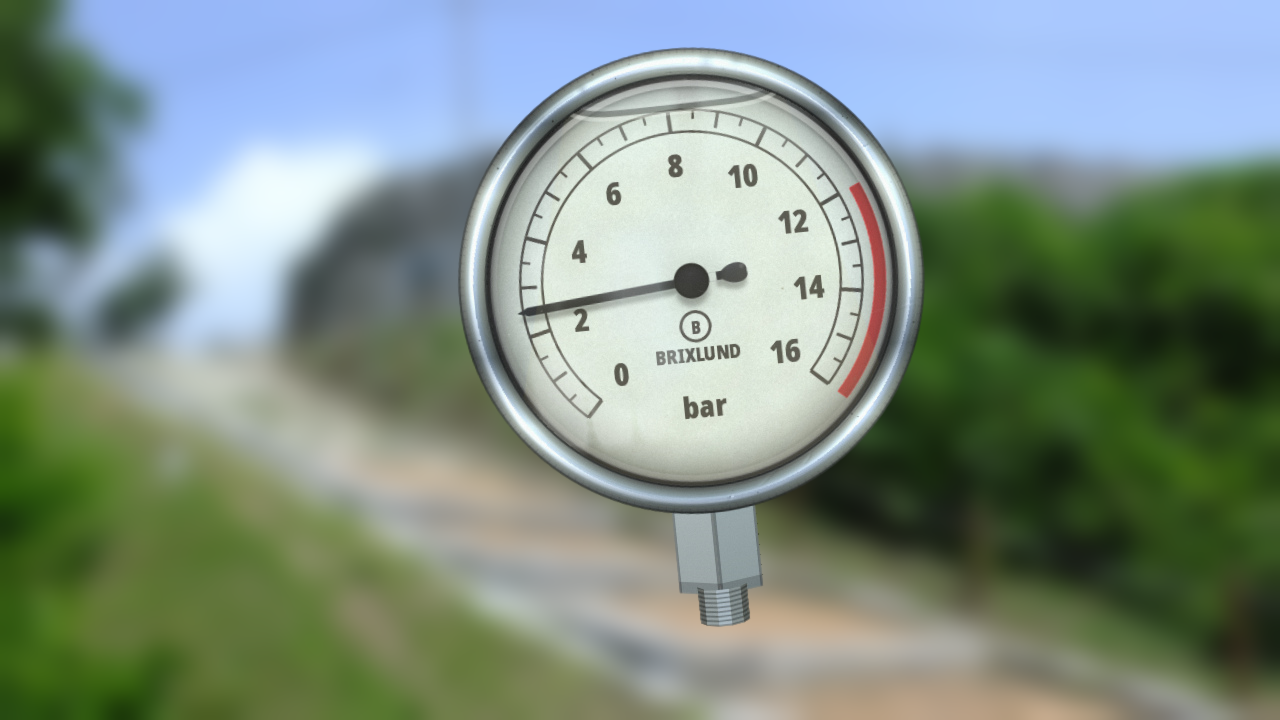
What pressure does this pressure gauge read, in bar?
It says 2.5 bar
